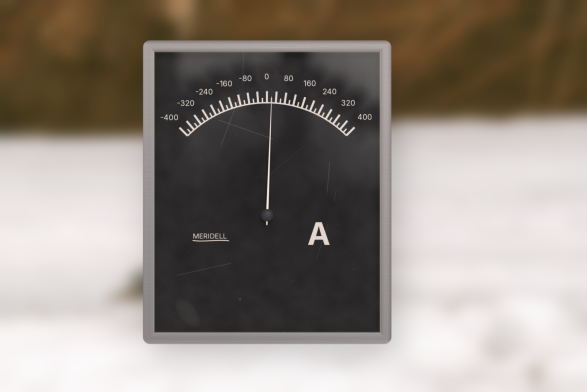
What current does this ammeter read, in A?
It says 20 A
